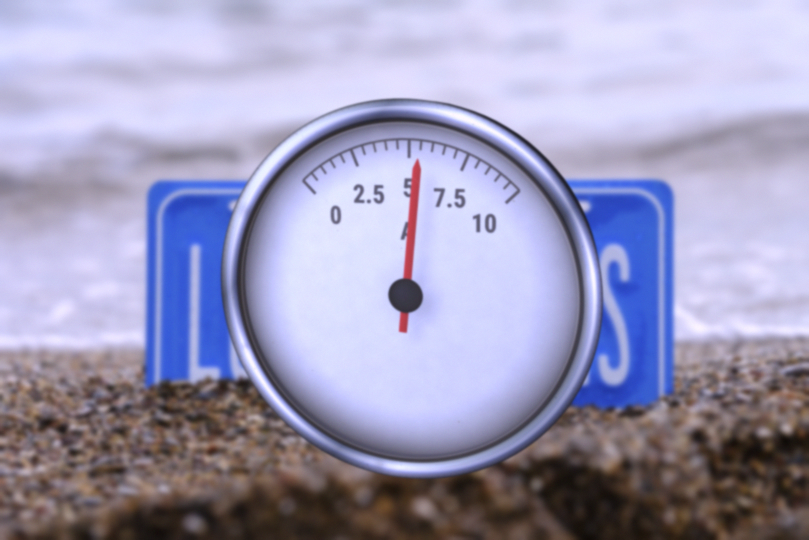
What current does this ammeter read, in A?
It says 5.5 A
